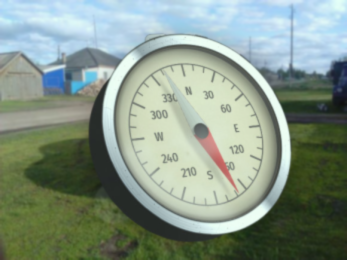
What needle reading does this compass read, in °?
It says 160 °
